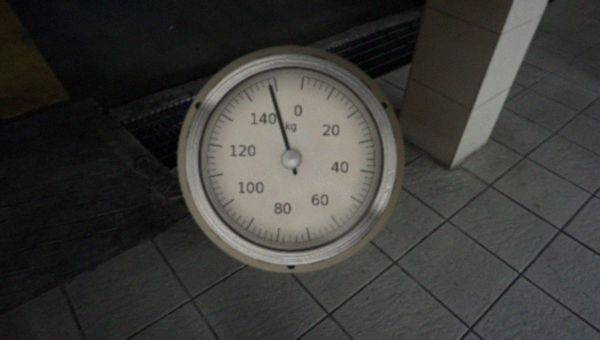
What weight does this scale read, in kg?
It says 148 kg
